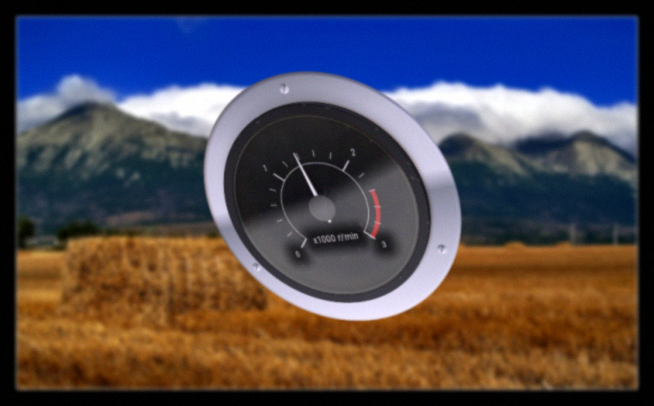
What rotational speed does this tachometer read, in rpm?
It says 1400 rpm
